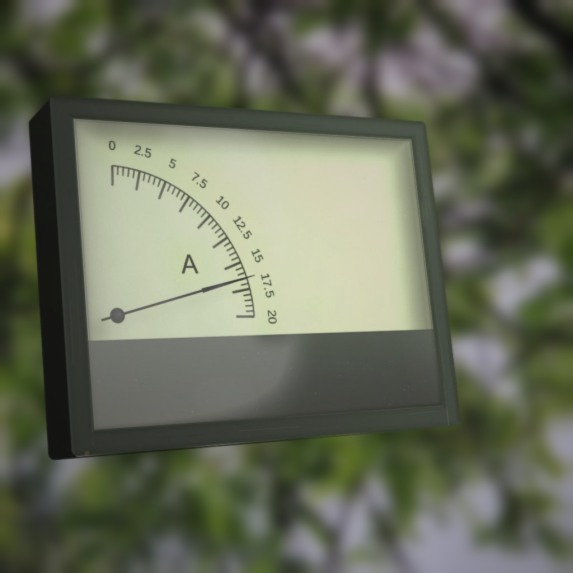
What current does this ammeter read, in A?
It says 16.5 A
